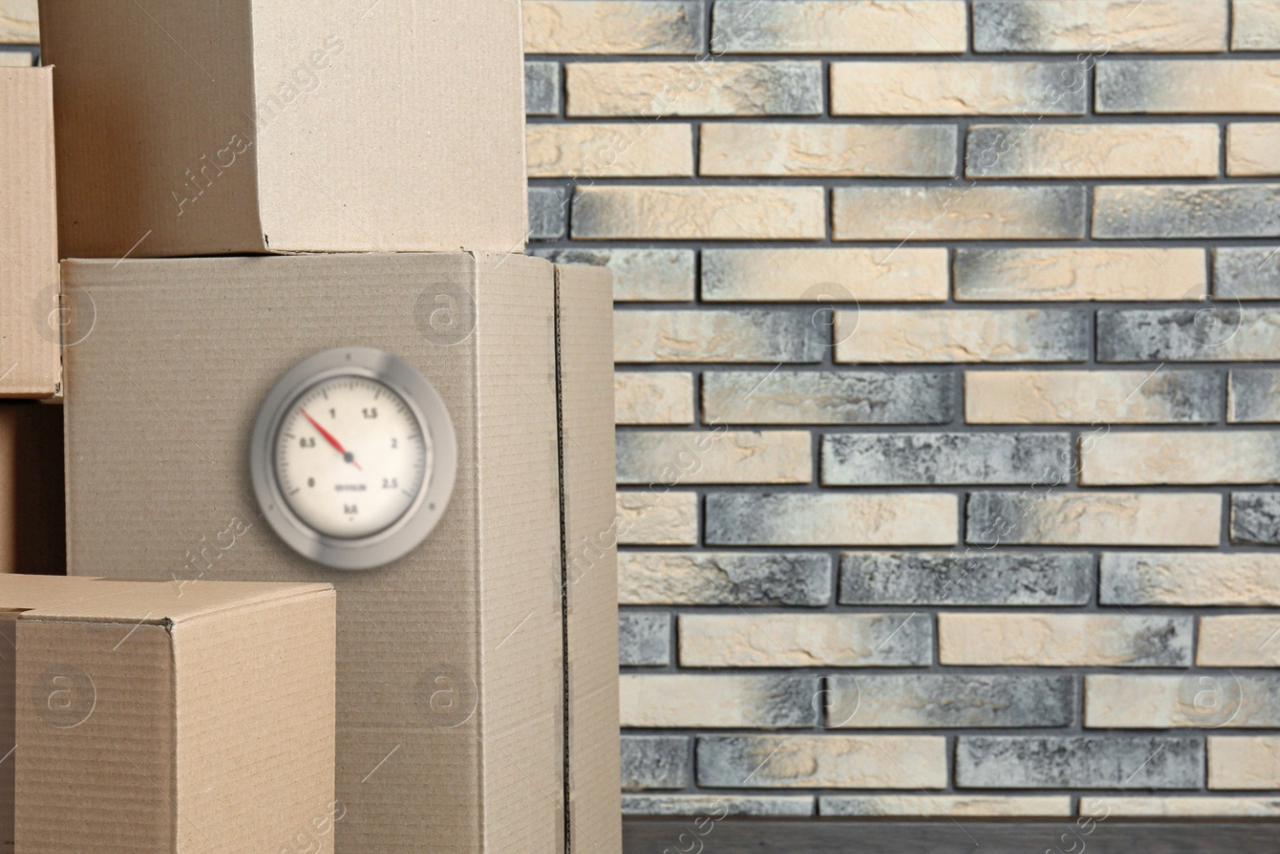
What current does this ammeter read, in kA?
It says 0.75 kA
